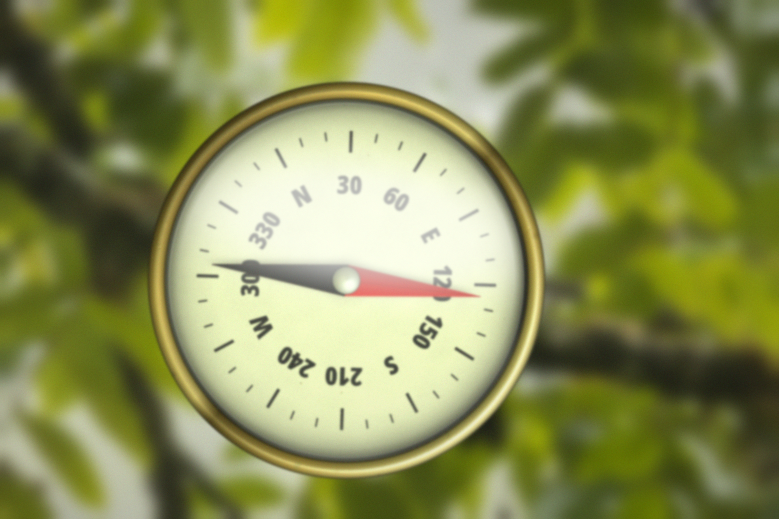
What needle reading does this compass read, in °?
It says 125 °
